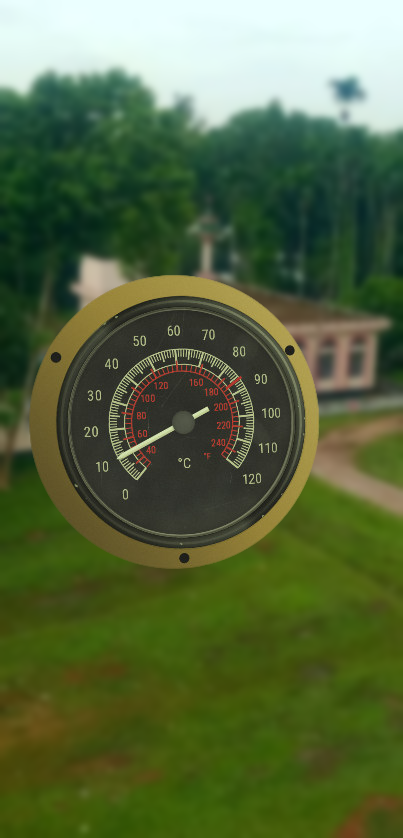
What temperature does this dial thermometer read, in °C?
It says 10 °C
